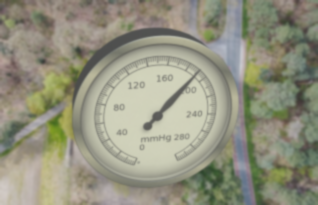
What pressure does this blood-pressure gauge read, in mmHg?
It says 190 mmHg
